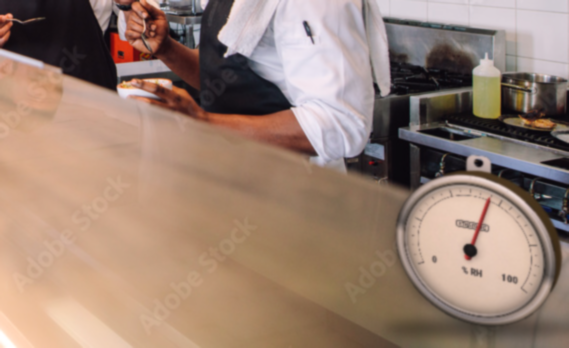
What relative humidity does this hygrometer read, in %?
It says 56 %
